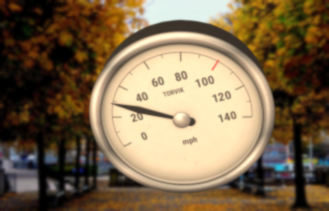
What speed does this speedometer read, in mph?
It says 30 mph
